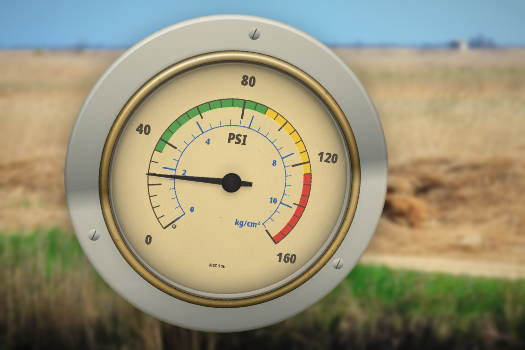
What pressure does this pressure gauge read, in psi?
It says 25 psi
